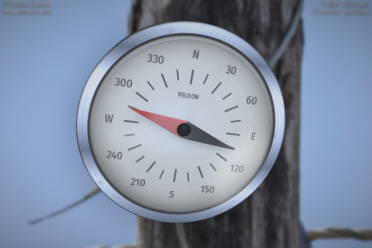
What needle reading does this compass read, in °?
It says 285 °
